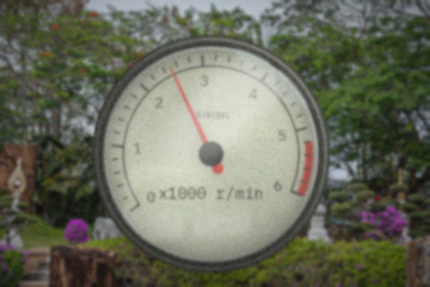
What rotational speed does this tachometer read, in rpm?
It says 2500 rpm
